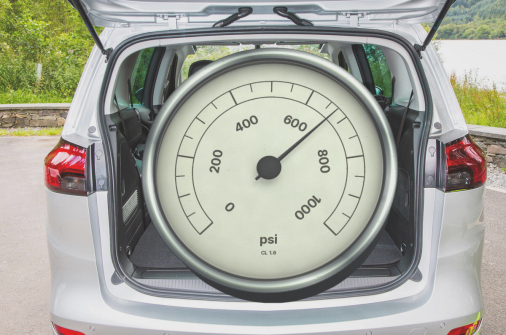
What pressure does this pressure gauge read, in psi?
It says 675 psi
